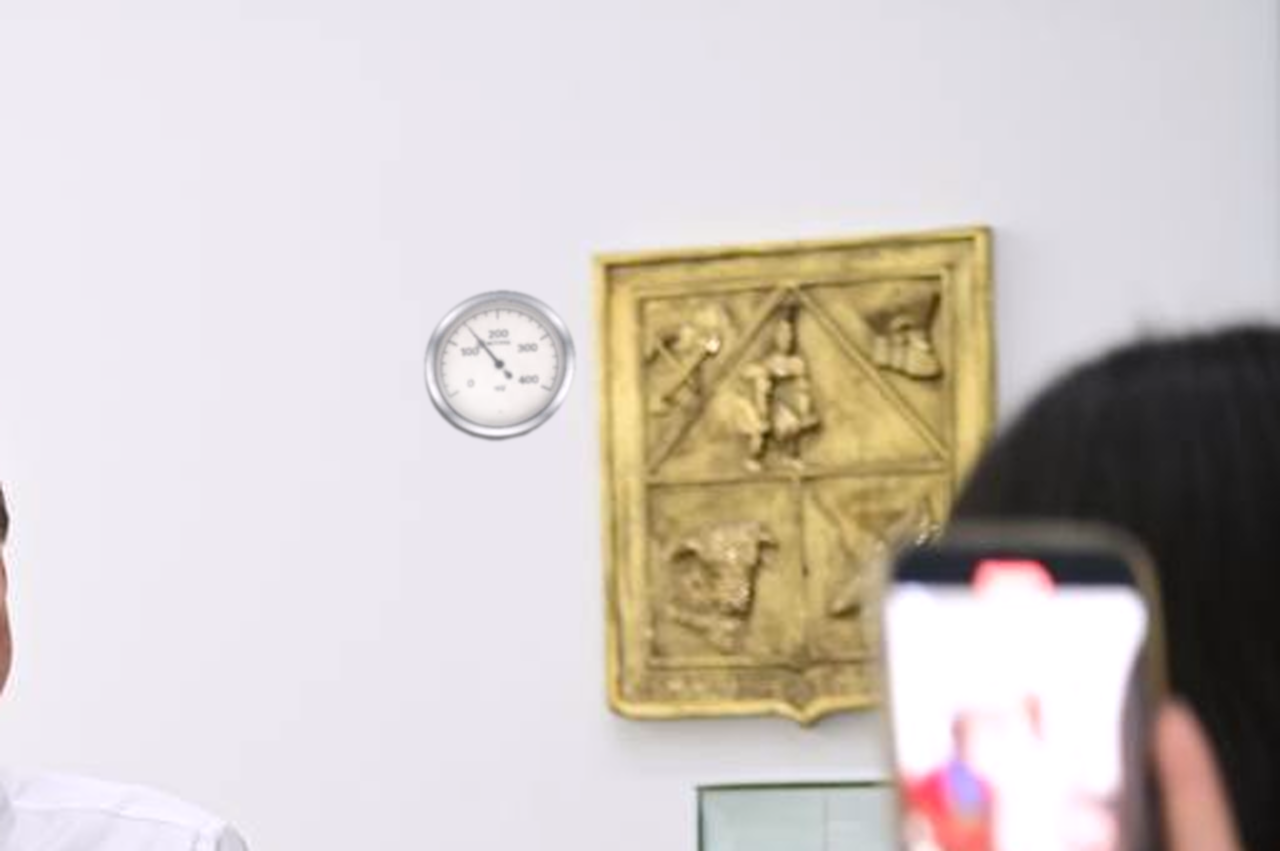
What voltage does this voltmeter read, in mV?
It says 140 mV
